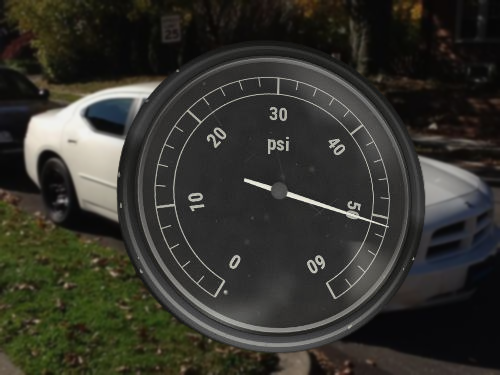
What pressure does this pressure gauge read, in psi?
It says 51 psi
